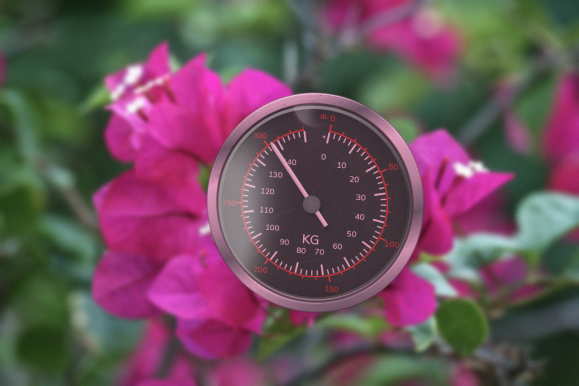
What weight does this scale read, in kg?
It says 138 kg
